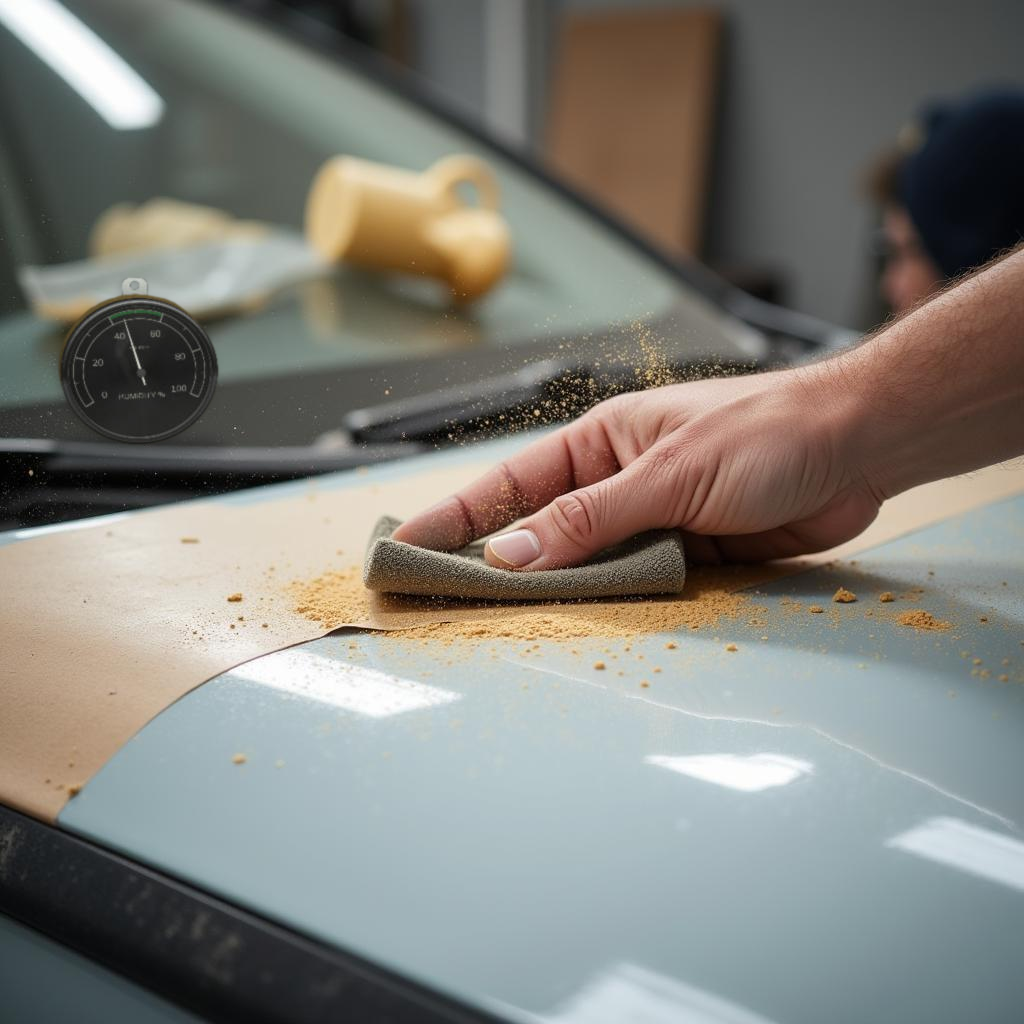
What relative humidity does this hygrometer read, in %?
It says 45 %
